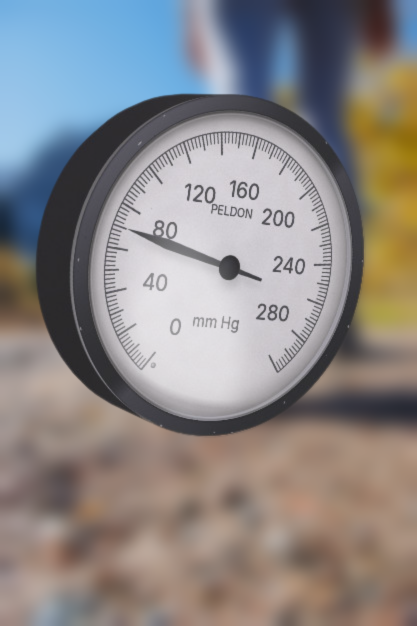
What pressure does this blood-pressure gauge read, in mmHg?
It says 70 mmHg
